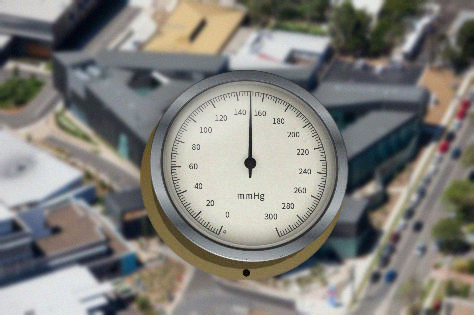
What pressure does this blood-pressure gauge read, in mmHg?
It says 150 mmHg
